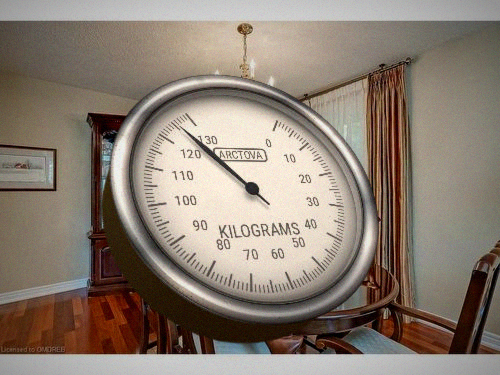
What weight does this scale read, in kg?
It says 125 kg
